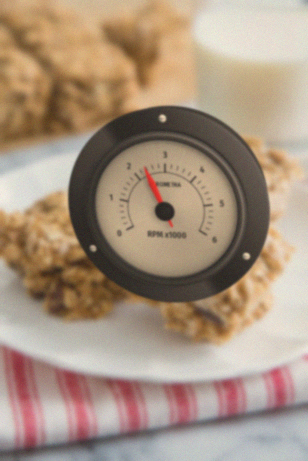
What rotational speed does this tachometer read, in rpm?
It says 2400 rpm
